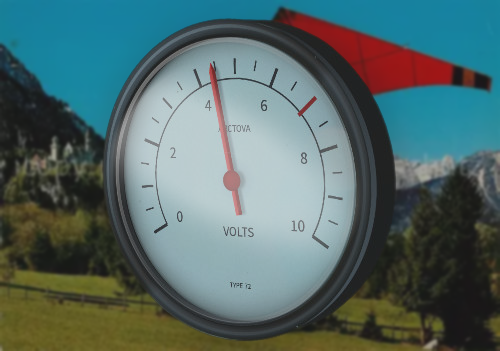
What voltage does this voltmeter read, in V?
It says 4.5 V
